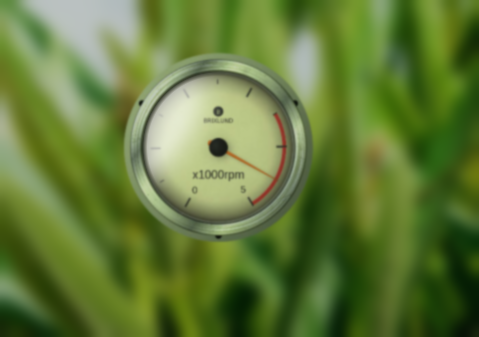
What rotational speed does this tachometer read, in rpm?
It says 4500 rpm
